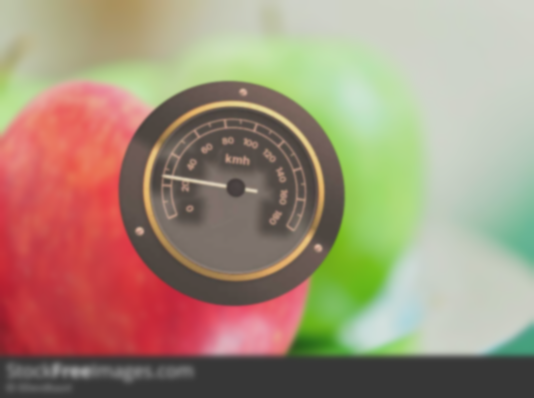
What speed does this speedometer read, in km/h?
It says 25 km/h
